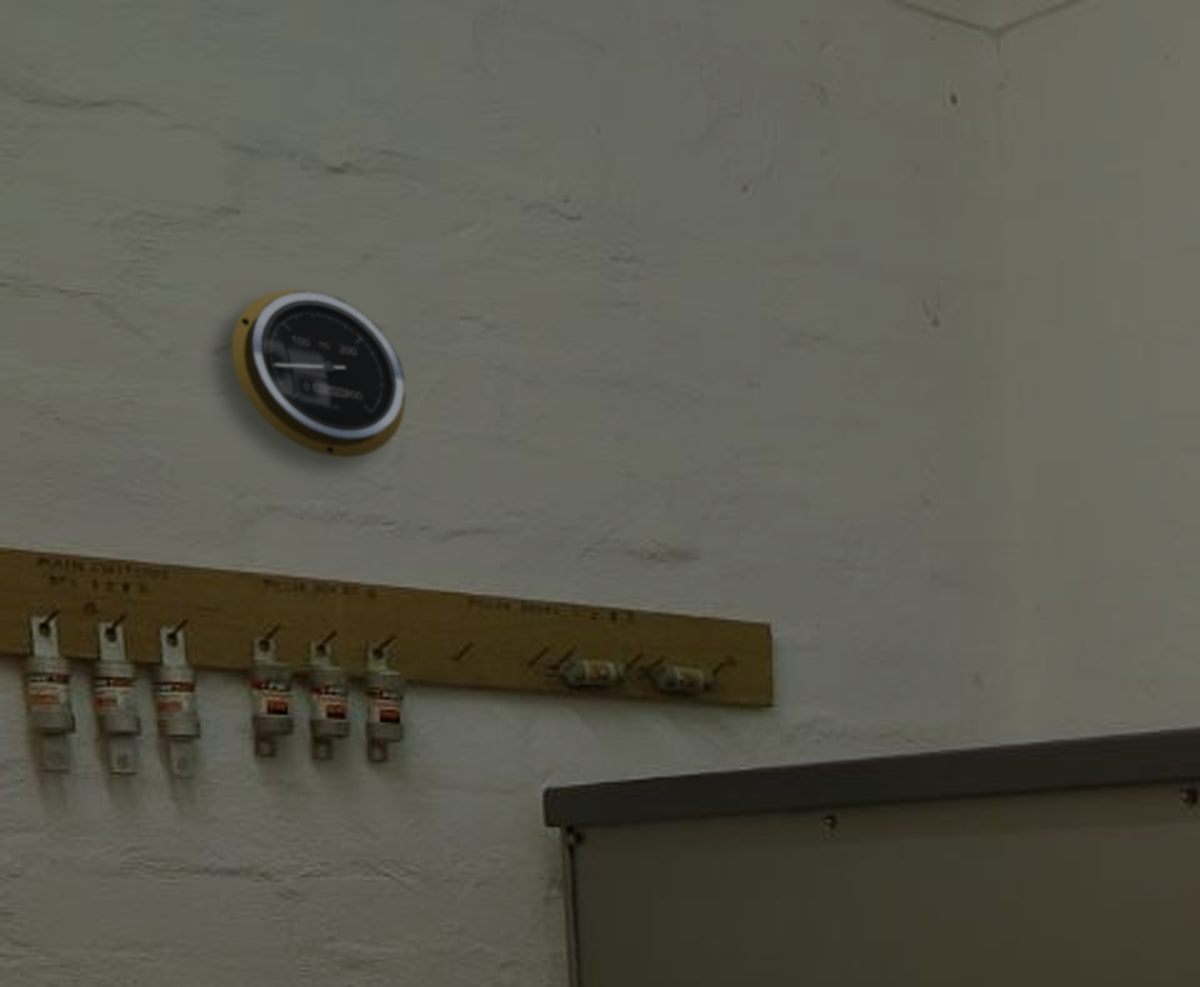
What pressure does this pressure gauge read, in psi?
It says 40 psi
